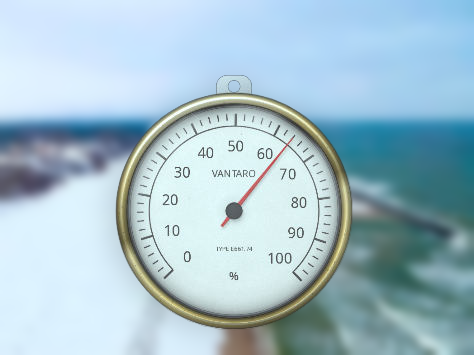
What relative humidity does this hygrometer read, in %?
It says 64 %
